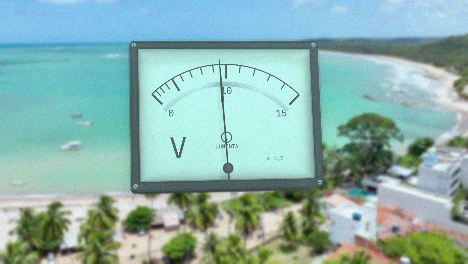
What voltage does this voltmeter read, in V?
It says 9.5 V
